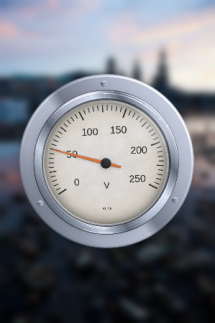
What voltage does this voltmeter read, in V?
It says 50 V
